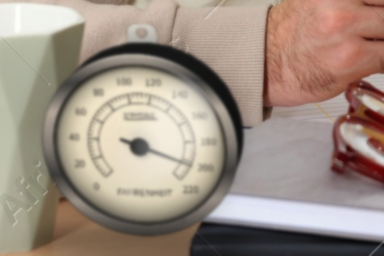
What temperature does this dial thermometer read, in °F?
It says 200 °F
